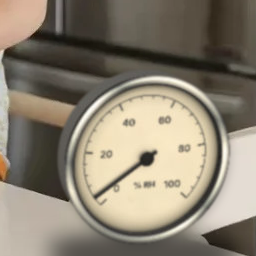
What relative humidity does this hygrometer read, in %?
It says 4 %
